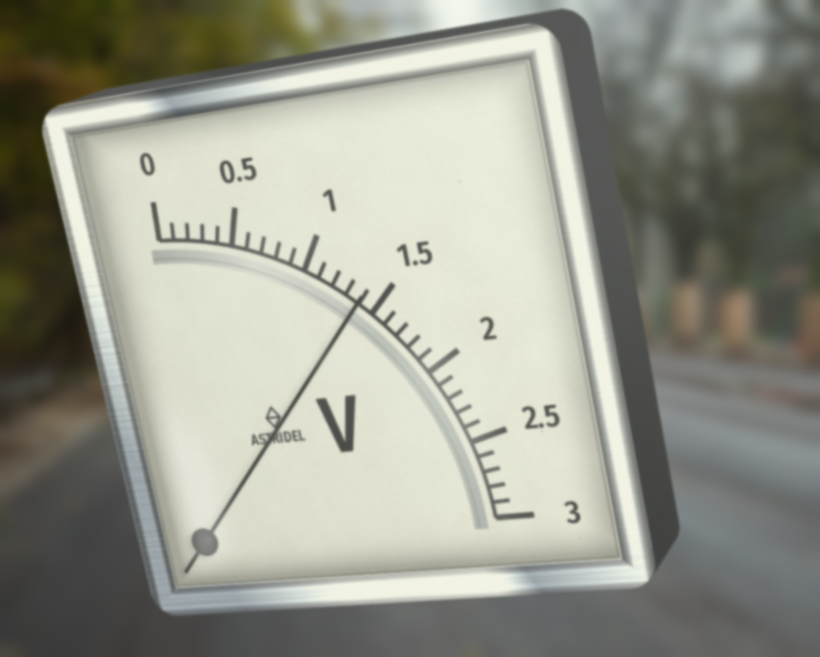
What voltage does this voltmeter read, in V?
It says 1.4 V
